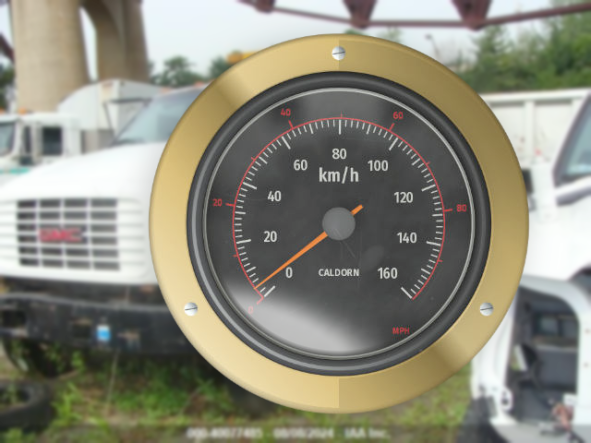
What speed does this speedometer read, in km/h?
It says 4 km/h
